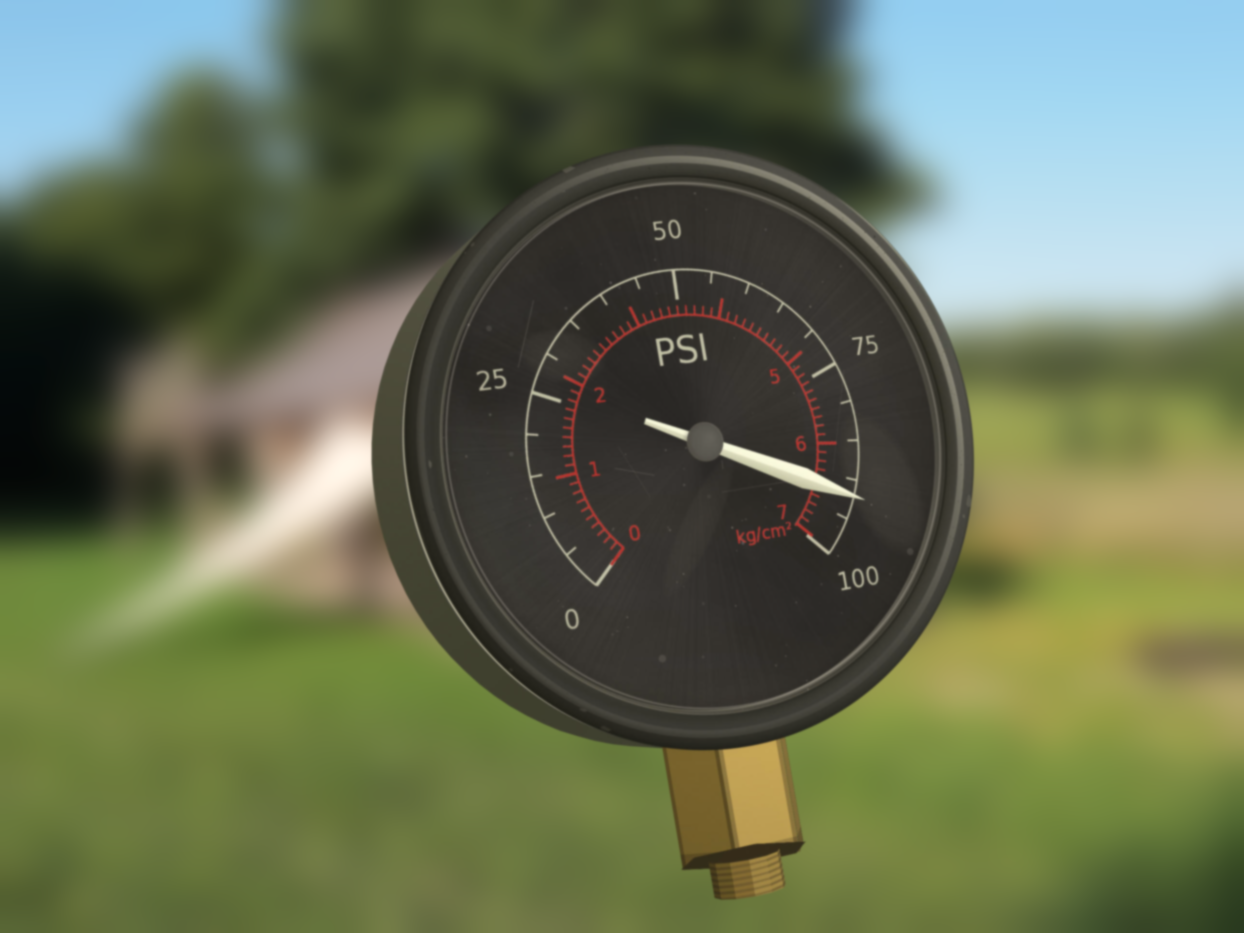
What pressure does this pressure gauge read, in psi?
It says 92.5 psi
